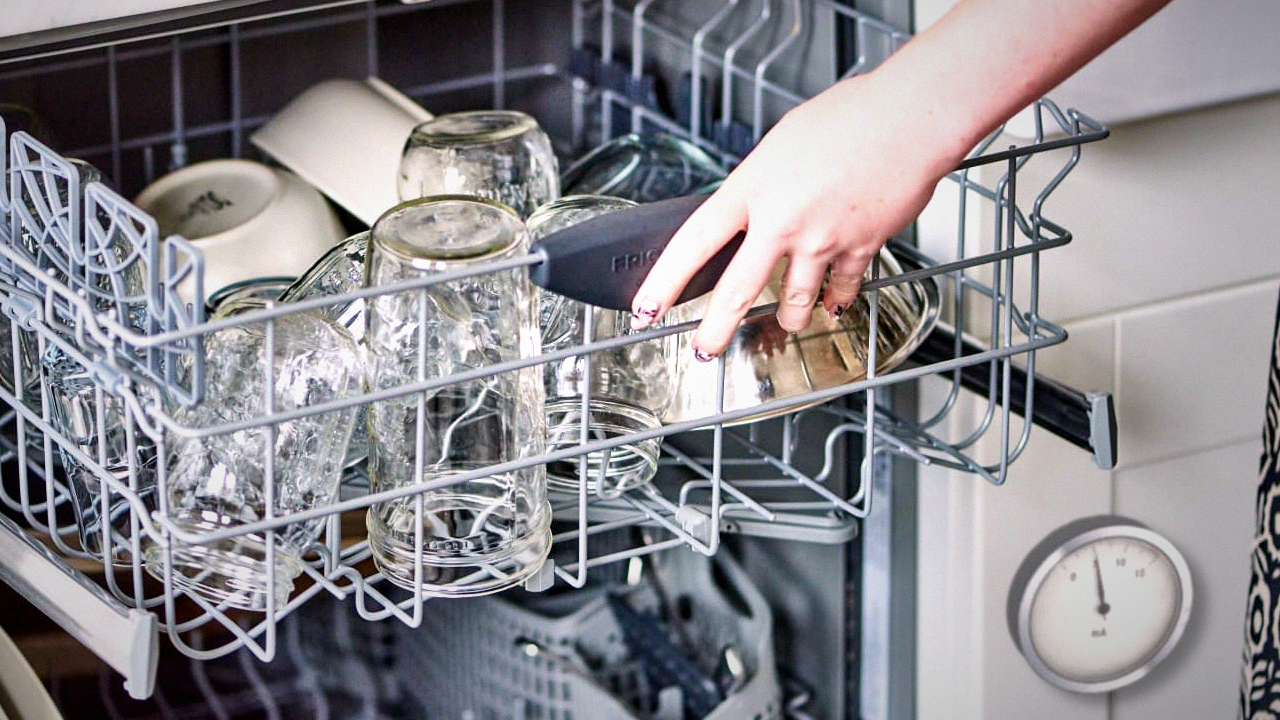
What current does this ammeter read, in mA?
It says 5 mA
